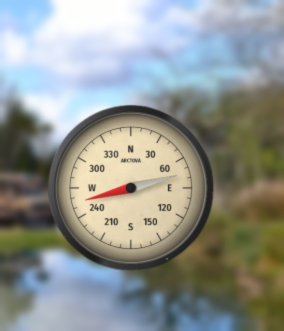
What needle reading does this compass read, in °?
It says 255 °
